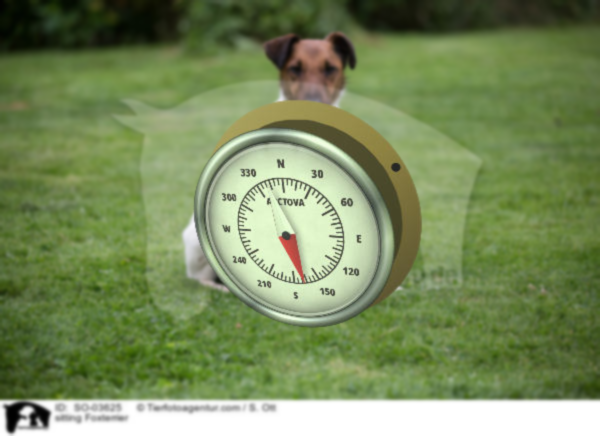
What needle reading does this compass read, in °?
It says 165 °
